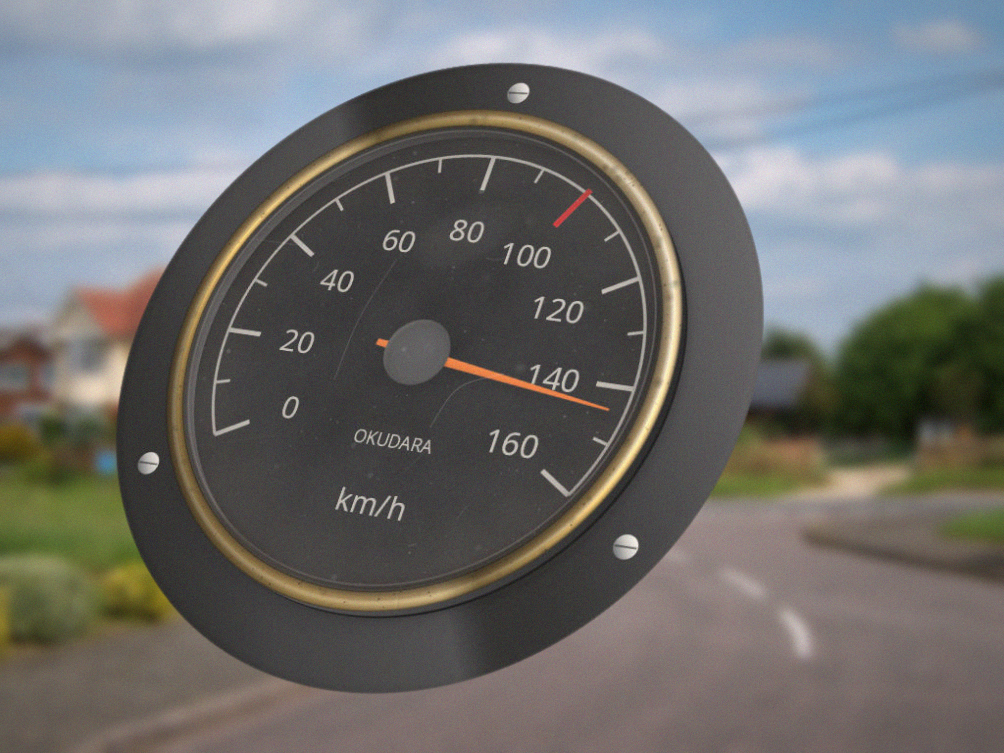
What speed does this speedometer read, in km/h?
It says 145 km/h
